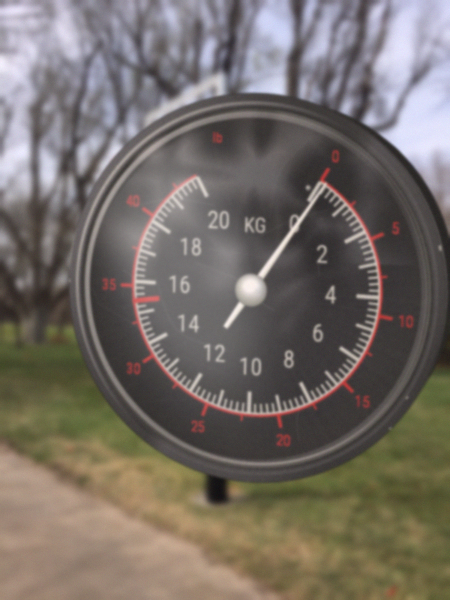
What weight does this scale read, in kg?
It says 0.2 kg
